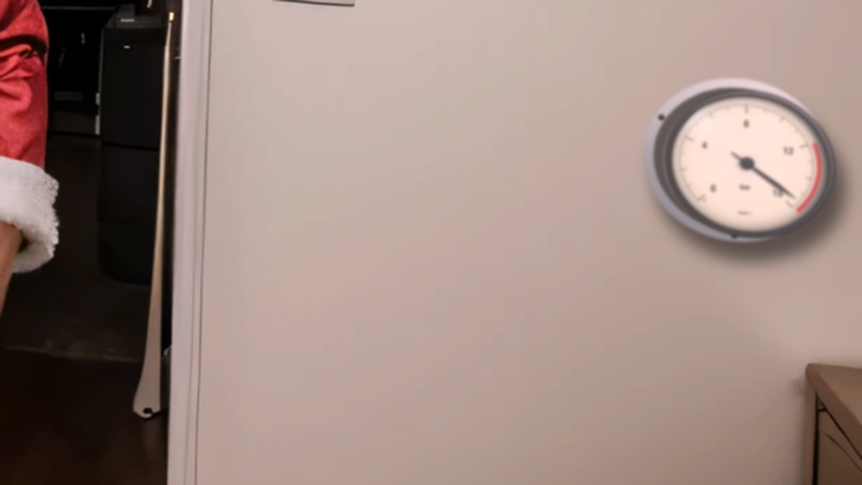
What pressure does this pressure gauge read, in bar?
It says 15.5 bar
